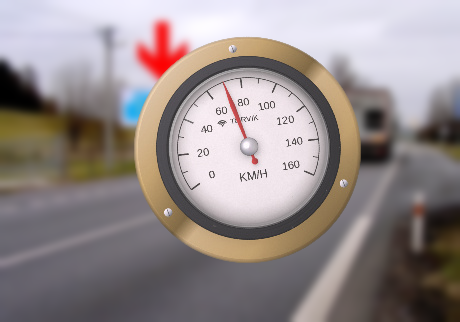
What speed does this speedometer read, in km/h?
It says 70 km/h
